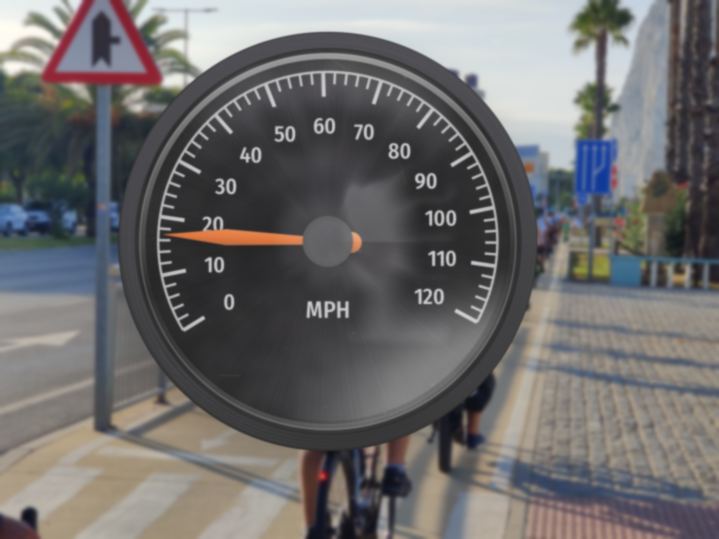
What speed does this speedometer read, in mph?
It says 17 mph
